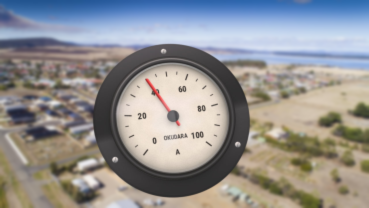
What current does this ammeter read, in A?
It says 40 A
